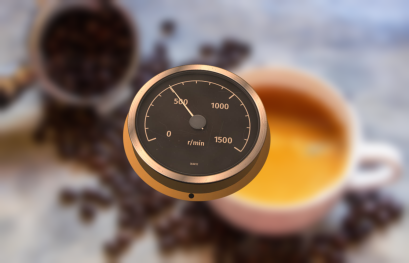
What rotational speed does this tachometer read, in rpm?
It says 500 rpm
